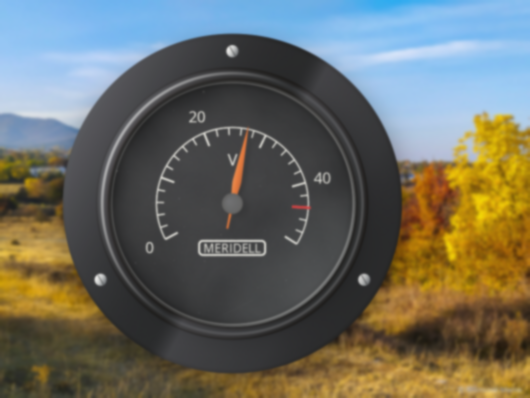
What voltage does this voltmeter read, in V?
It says 27 V
